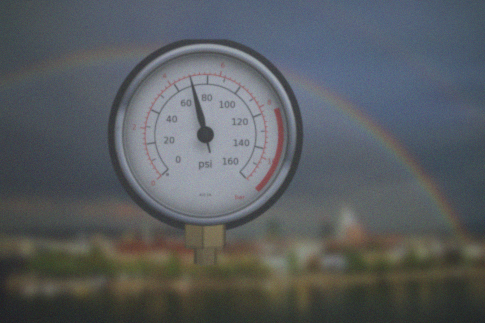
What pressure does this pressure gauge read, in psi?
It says 70 psi
